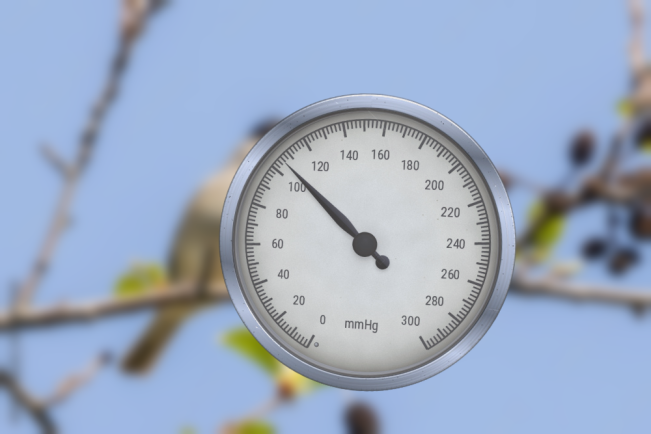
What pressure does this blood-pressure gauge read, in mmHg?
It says 106 mmHg
